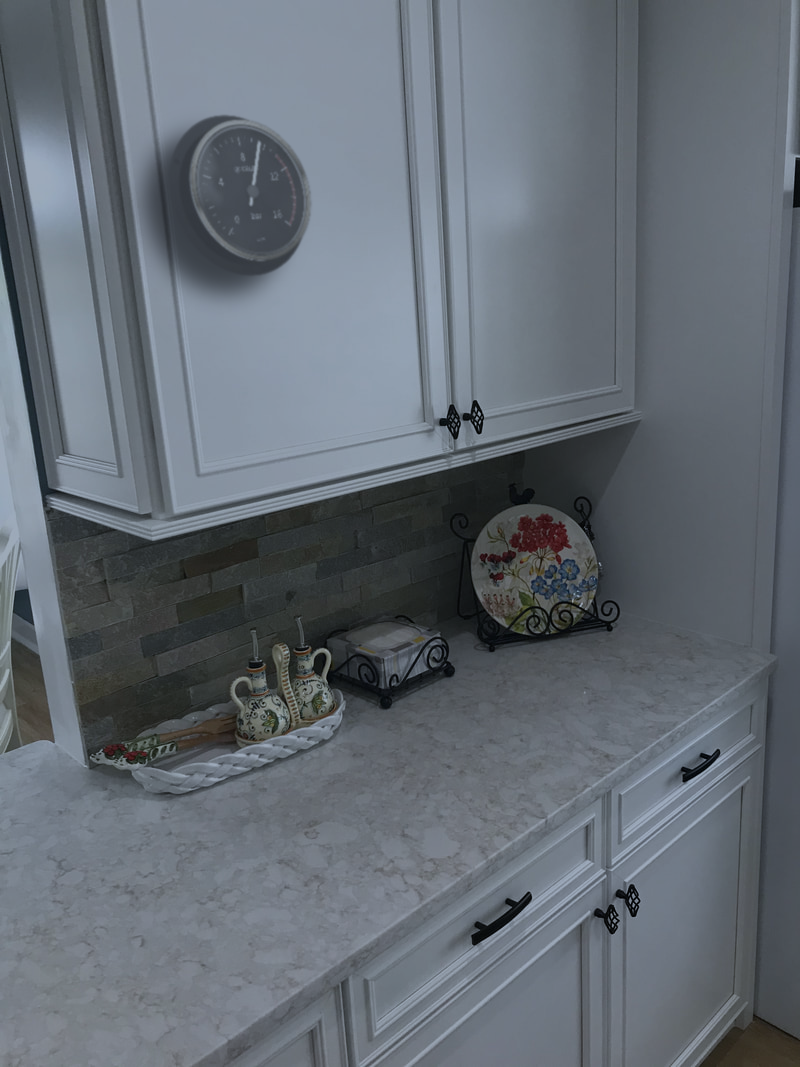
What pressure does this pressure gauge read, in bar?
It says 9.5 bar
